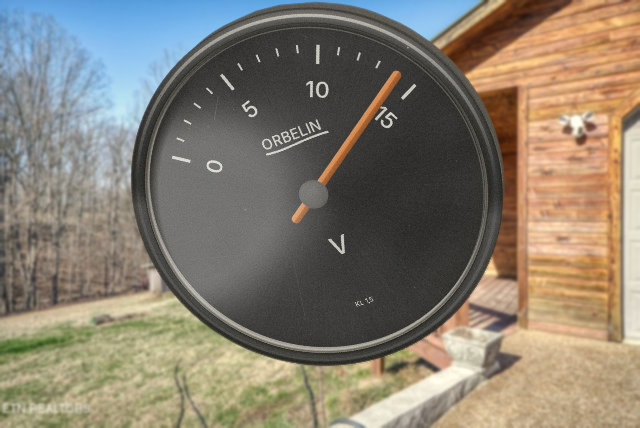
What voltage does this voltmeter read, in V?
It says 14 V
